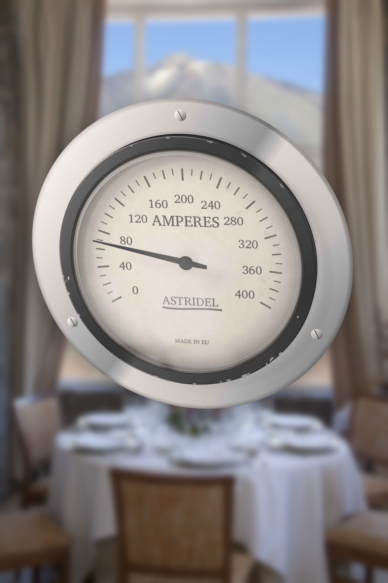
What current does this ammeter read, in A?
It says 70 A
